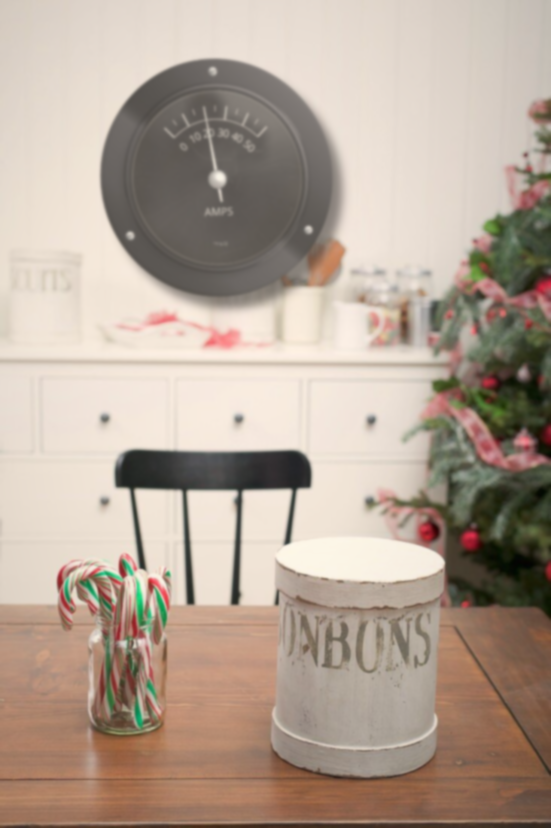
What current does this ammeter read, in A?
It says 20 A
